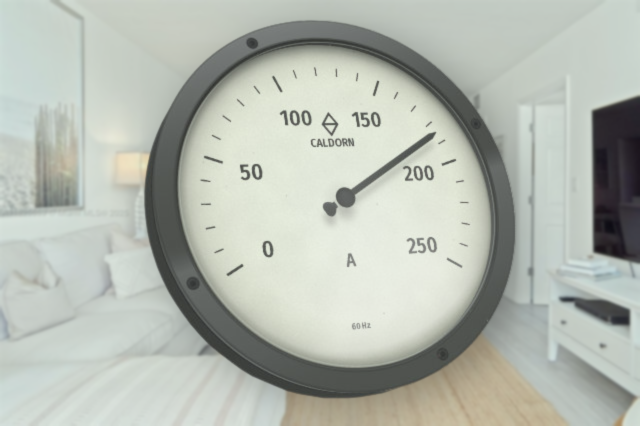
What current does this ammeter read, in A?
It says 185 A
